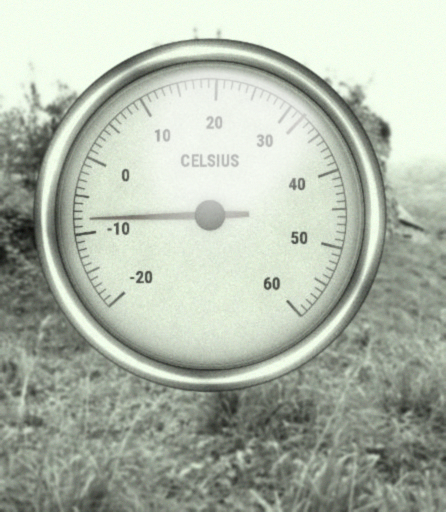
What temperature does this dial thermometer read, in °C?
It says -8 °C
